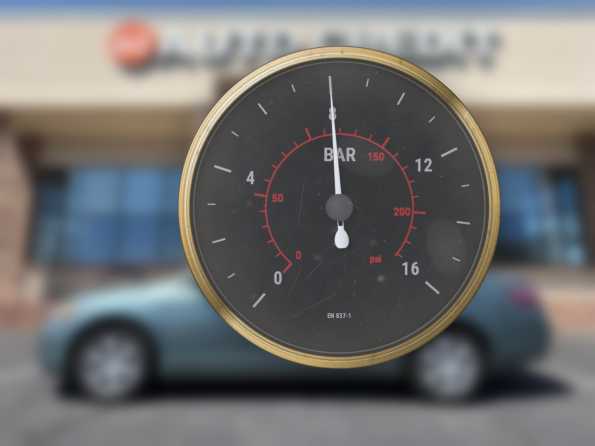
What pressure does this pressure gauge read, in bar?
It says 8 bar
